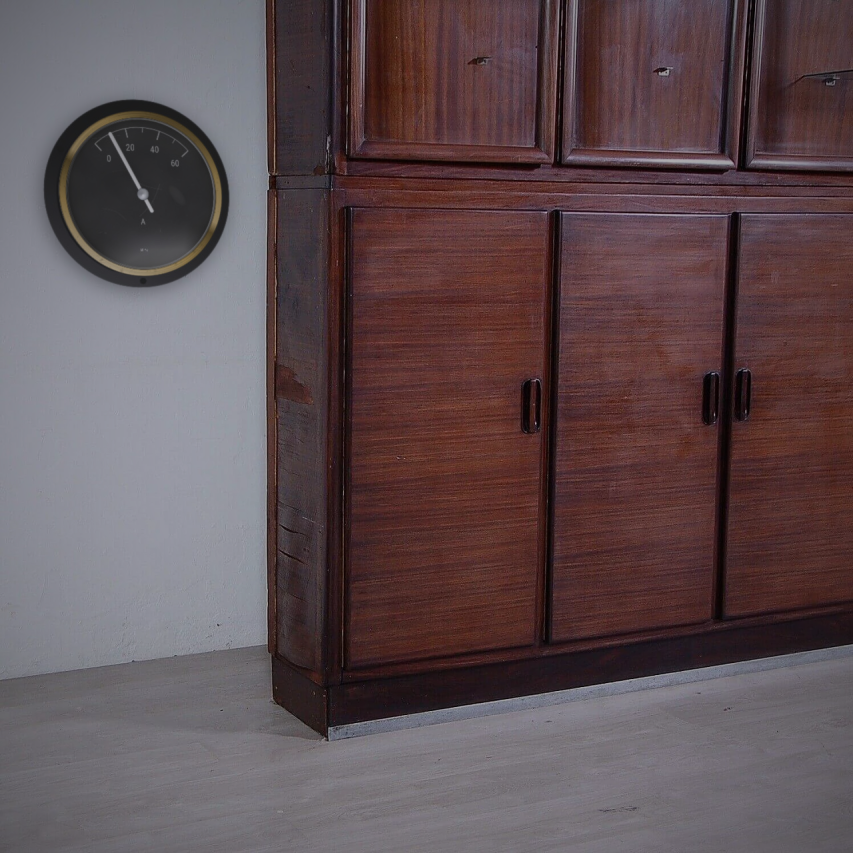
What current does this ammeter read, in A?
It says 10 A
